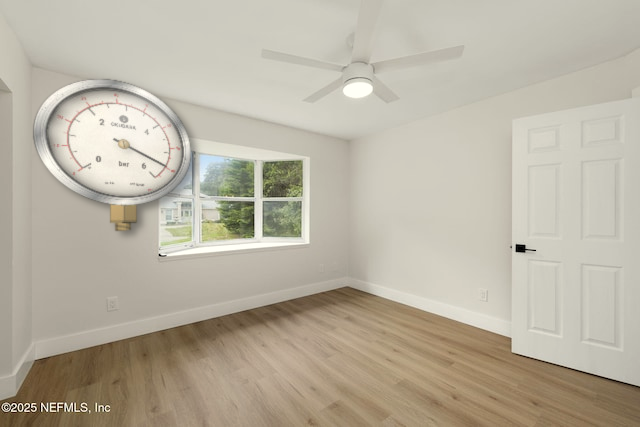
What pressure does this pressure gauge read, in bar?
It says 5.5 bar
